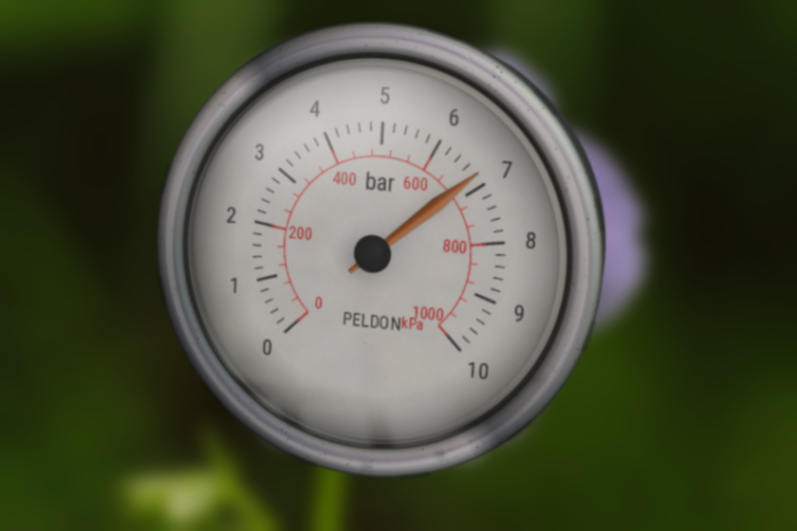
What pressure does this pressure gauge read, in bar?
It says 6.8 bar
